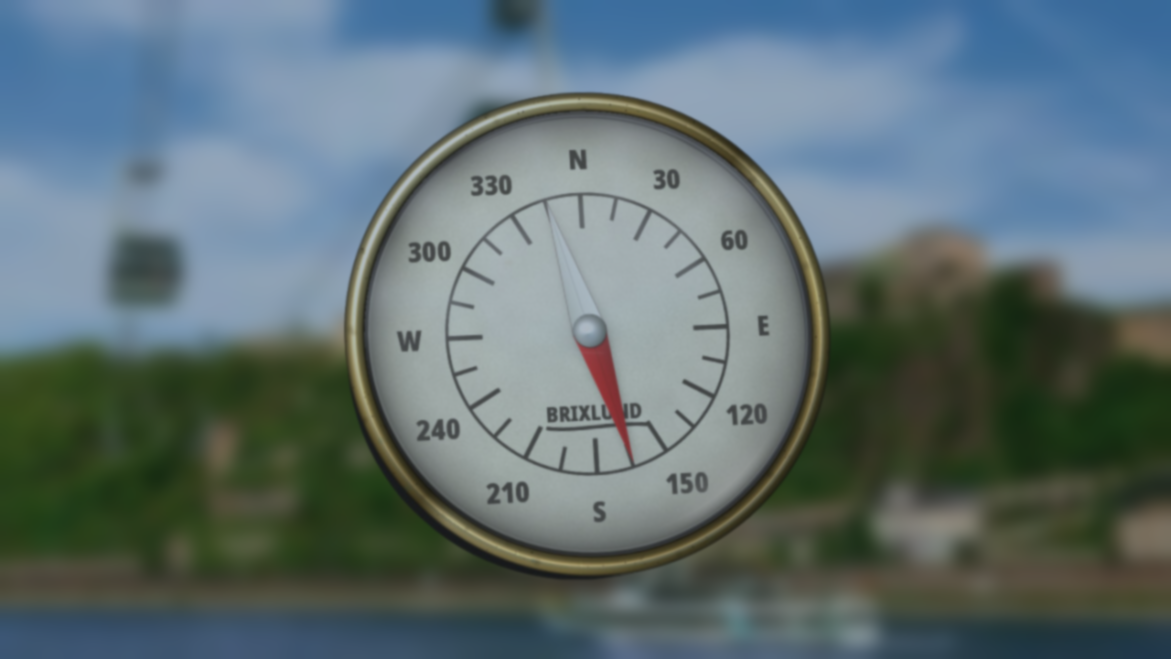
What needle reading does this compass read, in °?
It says 165 °
